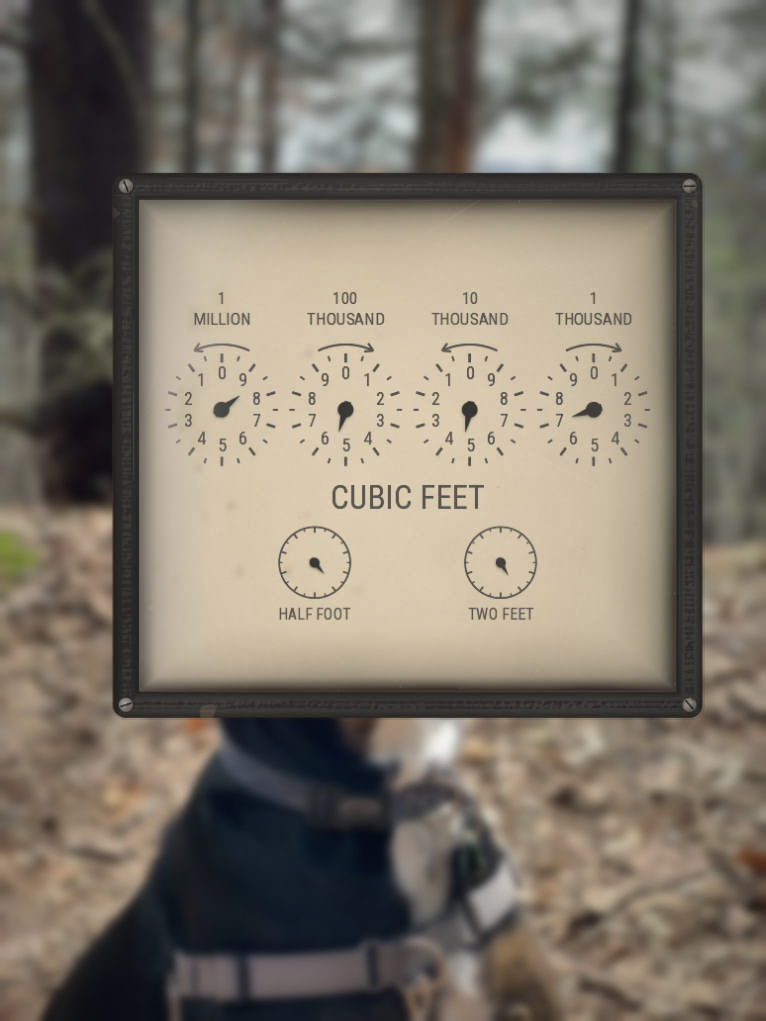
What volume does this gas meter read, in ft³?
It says 854700 ft³
